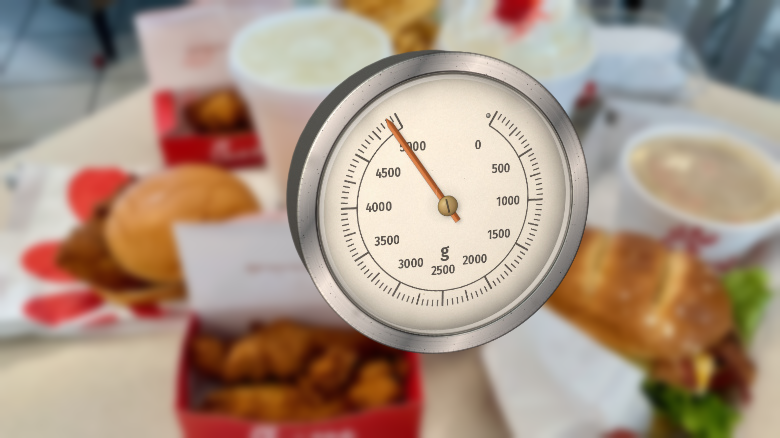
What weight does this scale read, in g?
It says 4900 g
